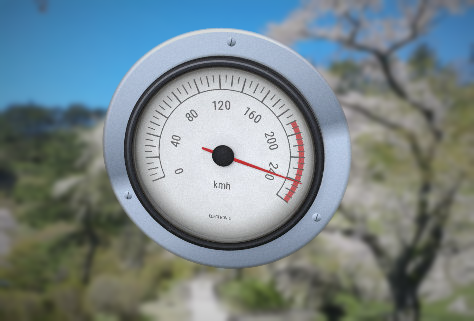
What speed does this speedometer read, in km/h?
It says 240 km/h
